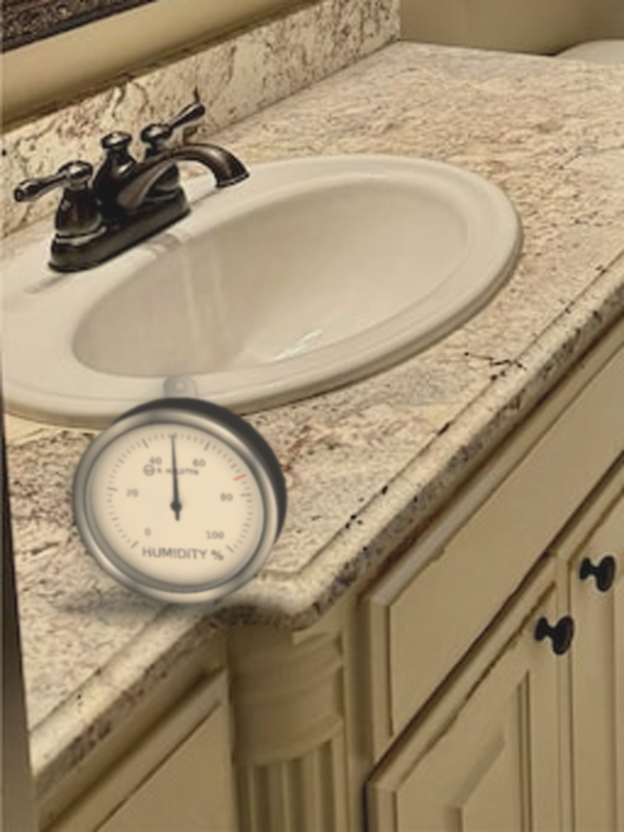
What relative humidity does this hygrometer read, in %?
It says 50 %
